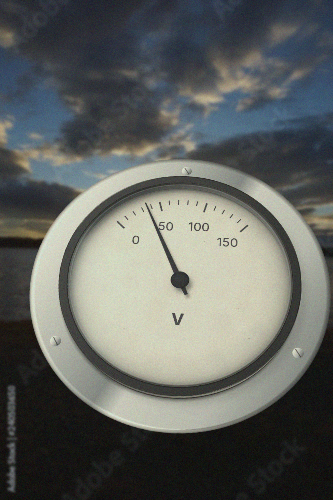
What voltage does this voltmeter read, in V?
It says 35 V
